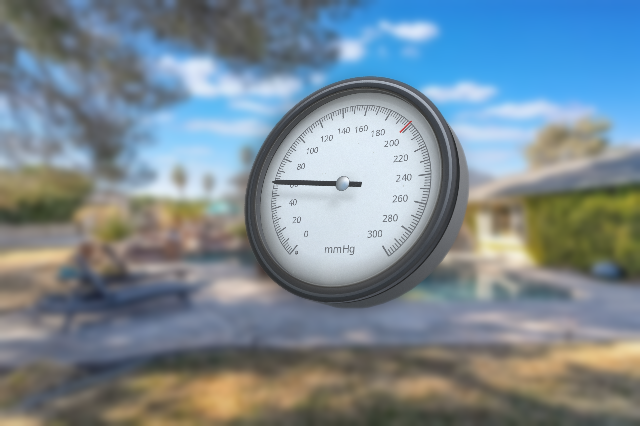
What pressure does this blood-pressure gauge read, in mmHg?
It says 60 mmHg
